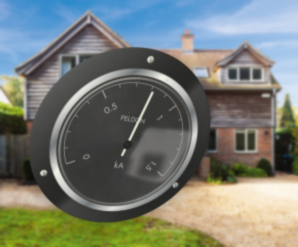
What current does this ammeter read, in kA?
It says 0.8 kA
